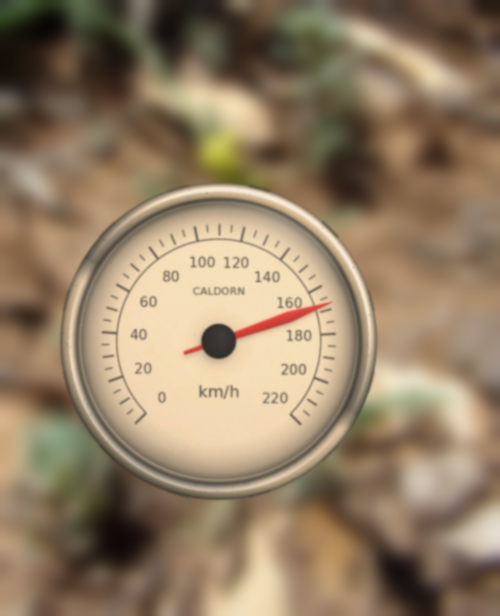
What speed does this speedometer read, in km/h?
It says 167.5 km/h
